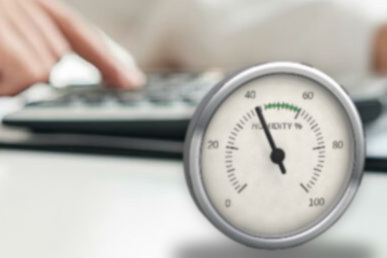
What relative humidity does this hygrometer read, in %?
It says 40 %
